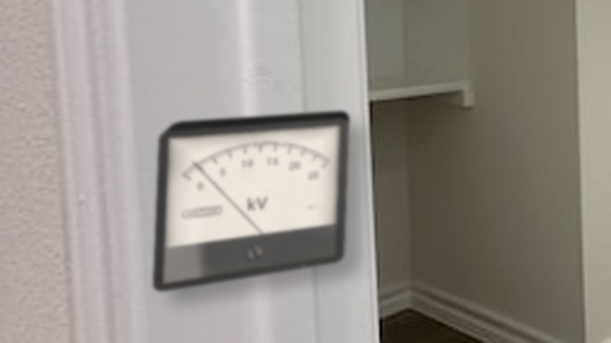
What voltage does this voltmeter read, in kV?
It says 2.5 kV
